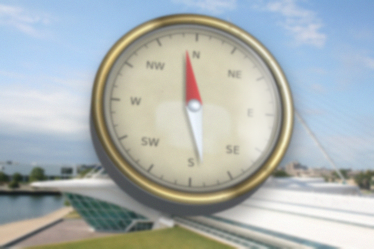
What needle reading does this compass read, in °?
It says 350 °
